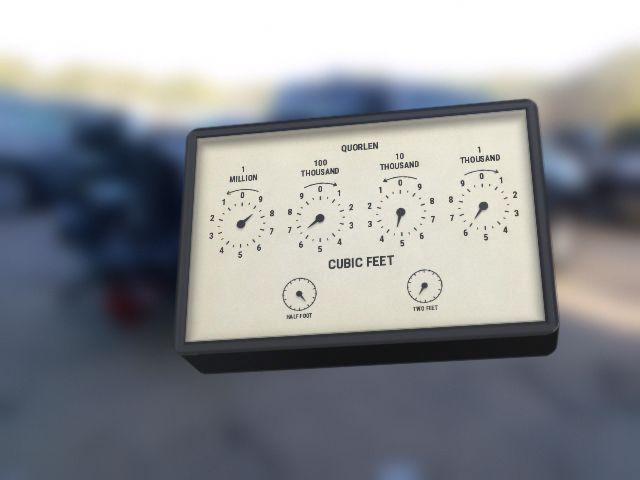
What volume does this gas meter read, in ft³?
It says 864600 ft³
